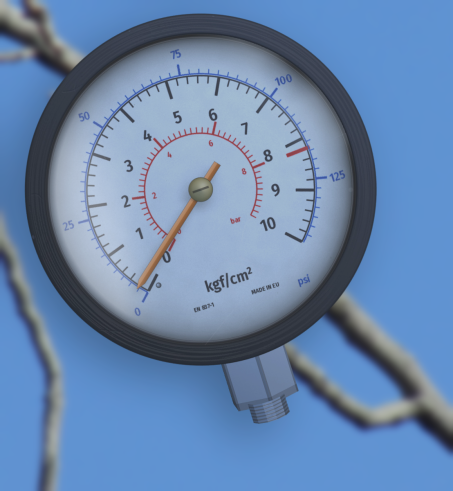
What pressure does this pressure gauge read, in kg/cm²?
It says 0.2 kg/cm²
